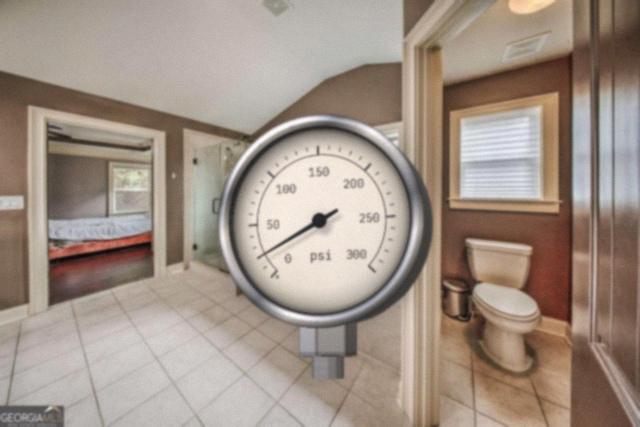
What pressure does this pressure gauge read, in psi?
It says 20 psi
